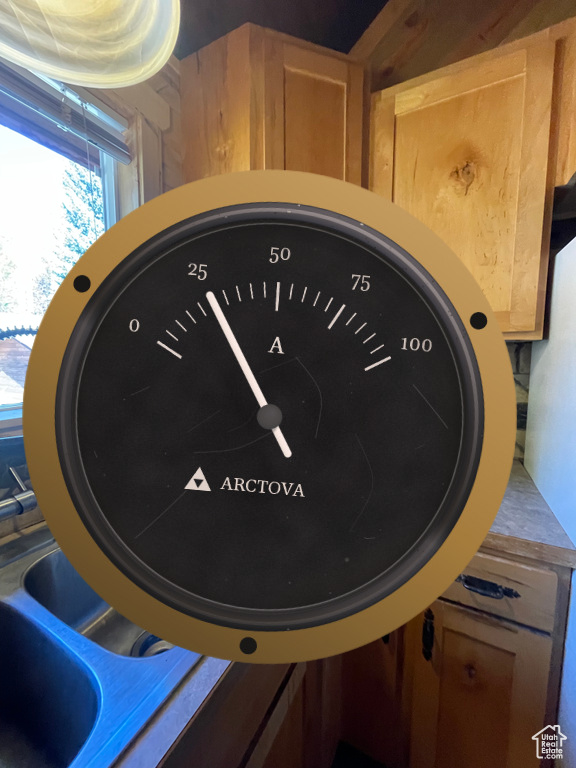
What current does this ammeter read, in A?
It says 25 A
